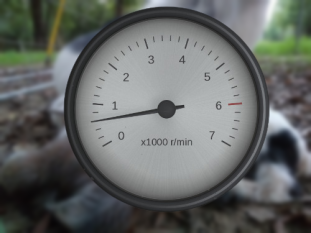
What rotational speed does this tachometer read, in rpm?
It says 600 rpm
